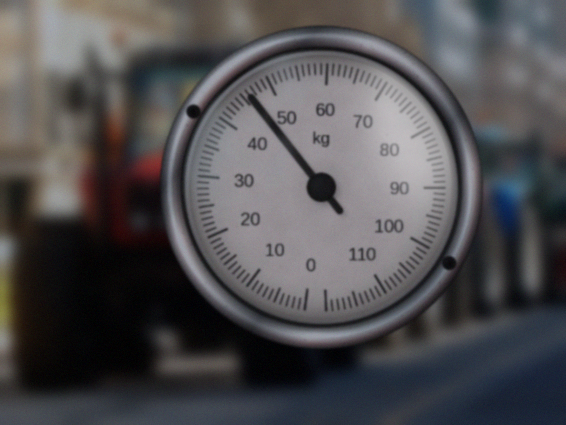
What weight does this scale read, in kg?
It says 46 kg
